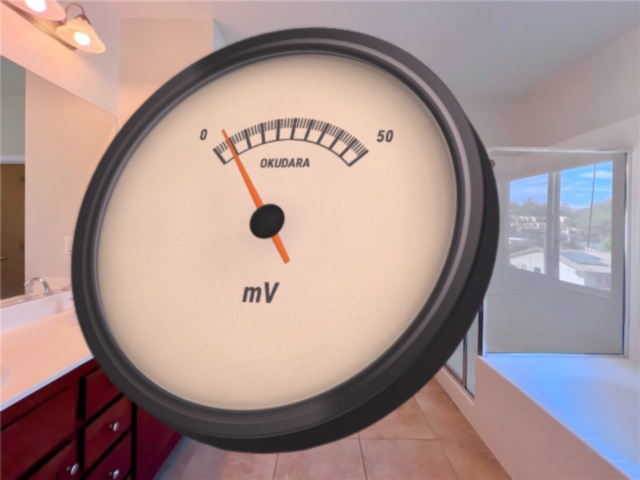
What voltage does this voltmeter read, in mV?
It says 5 mV
